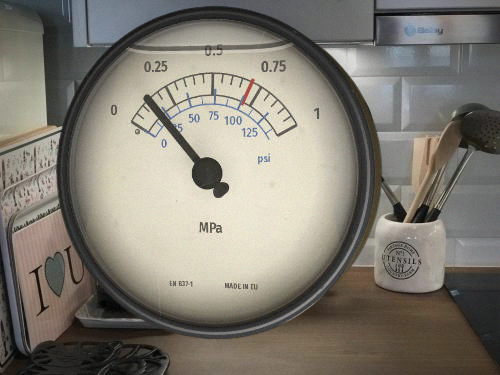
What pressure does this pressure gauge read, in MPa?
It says 0.15 MPa
